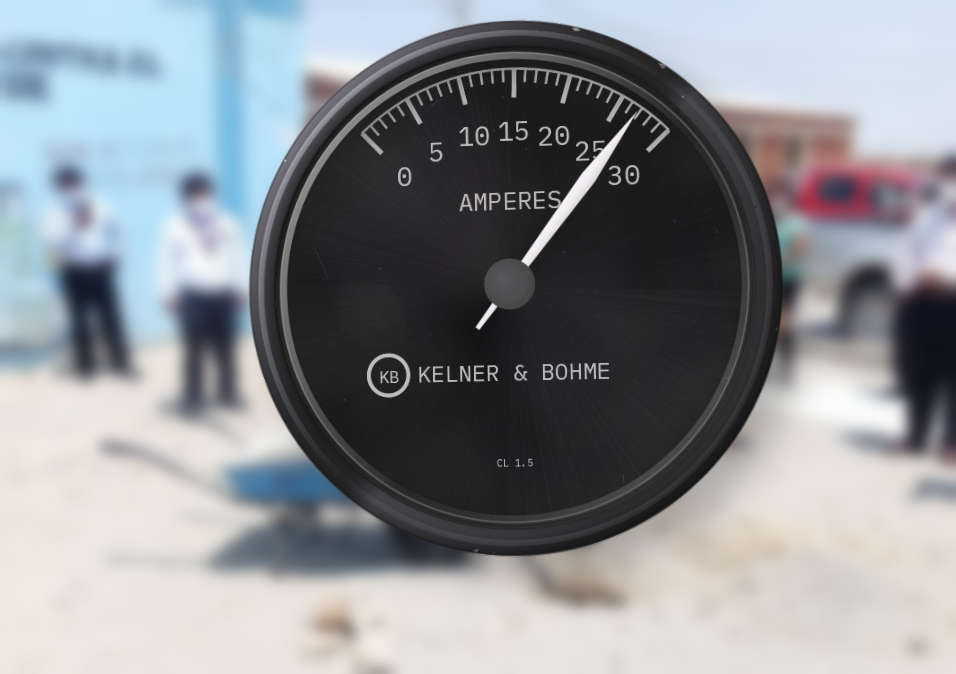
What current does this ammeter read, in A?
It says 27 A
